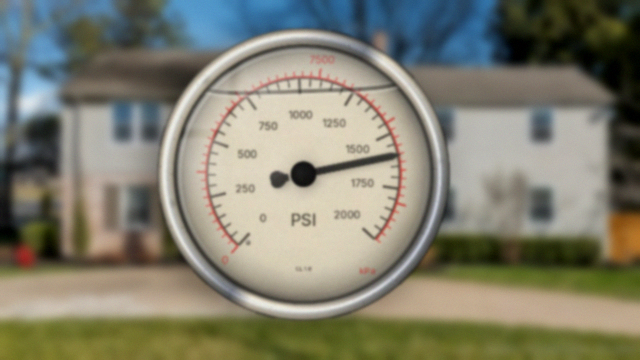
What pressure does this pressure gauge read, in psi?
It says 1600 psi
